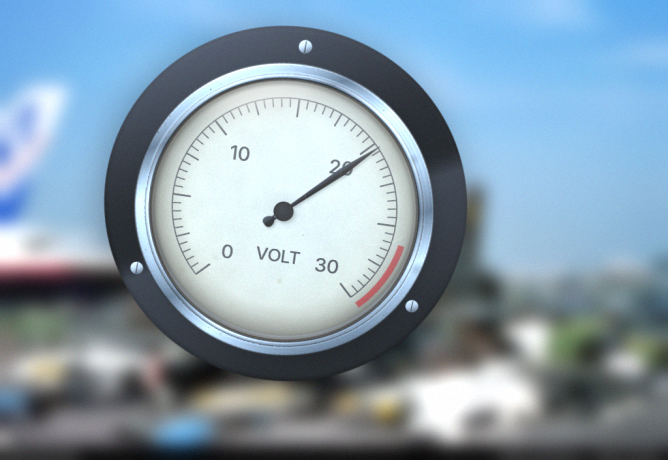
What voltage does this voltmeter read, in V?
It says 20.25 V
